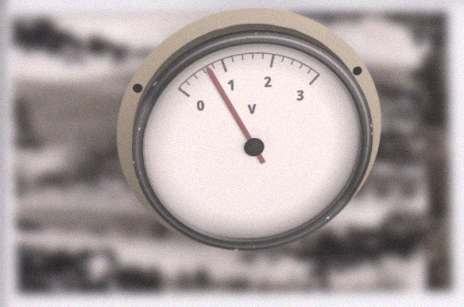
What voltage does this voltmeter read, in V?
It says 0.7 V
